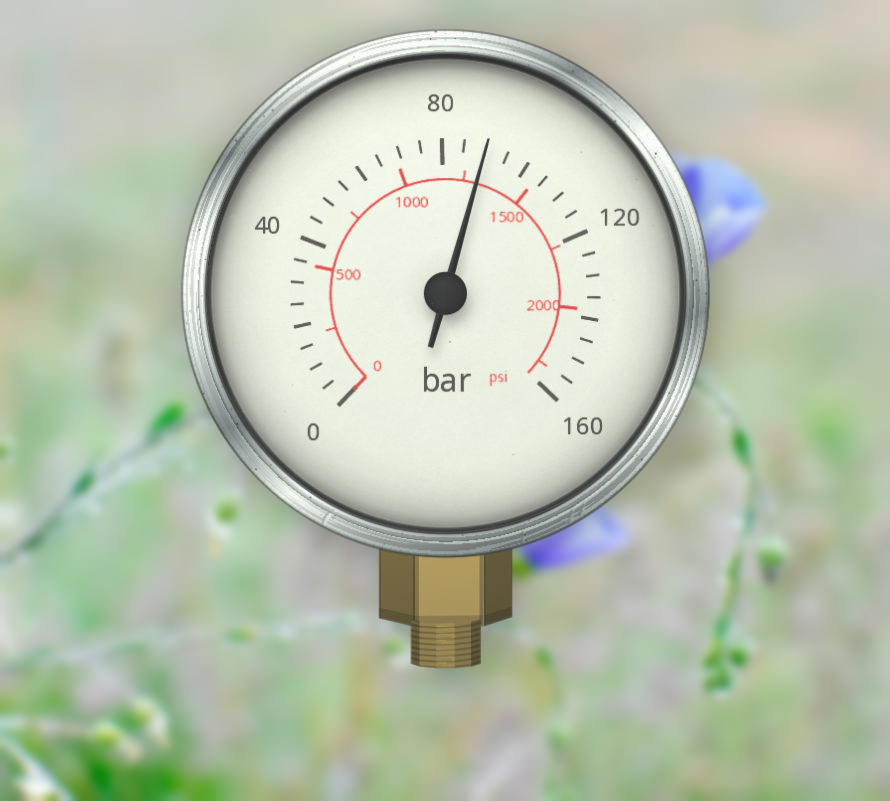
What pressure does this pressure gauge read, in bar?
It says 90 bar
